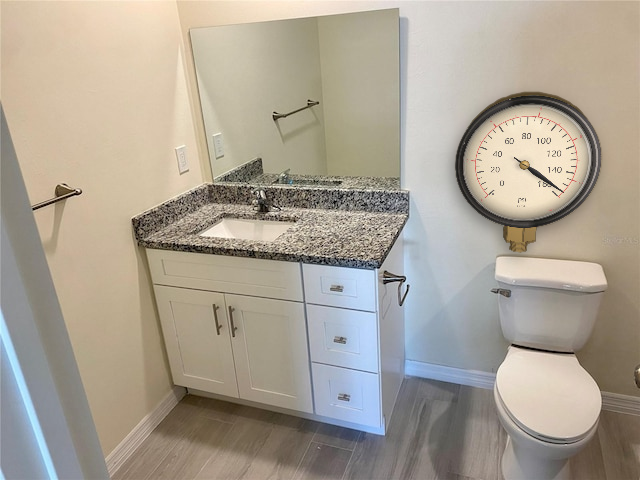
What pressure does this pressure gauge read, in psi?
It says 155 psi
